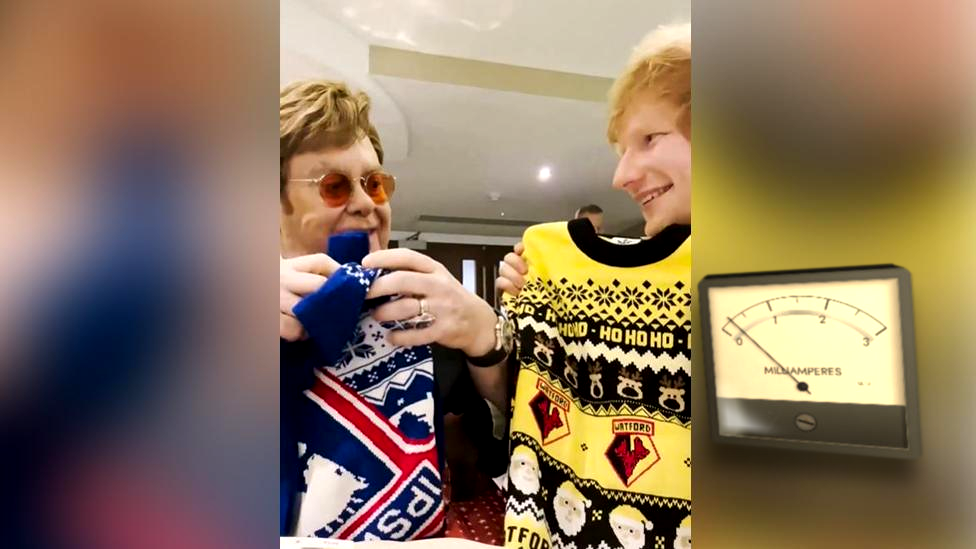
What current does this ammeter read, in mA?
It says 0.25 mA
